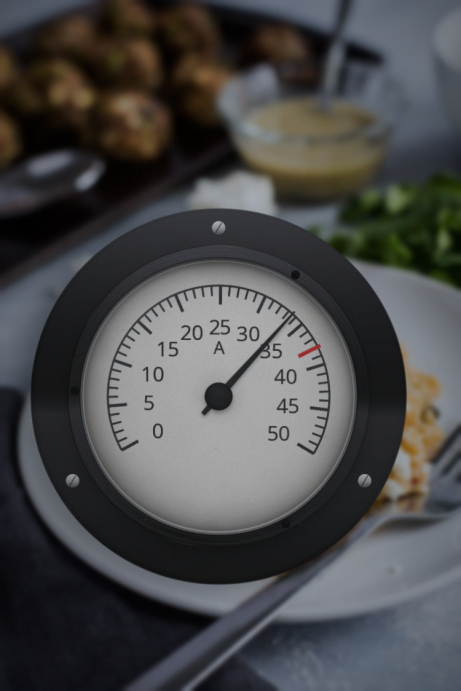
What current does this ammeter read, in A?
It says 33.5 A
